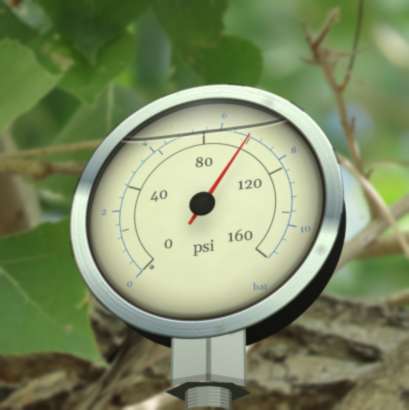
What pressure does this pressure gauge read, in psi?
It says 100 psi
